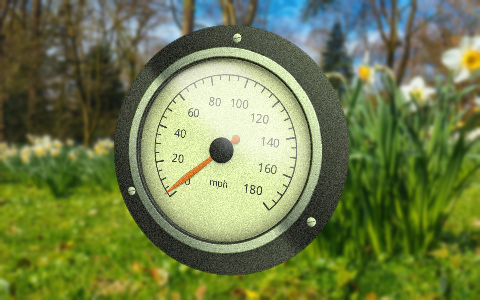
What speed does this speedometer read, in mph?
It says 2.5 mph
